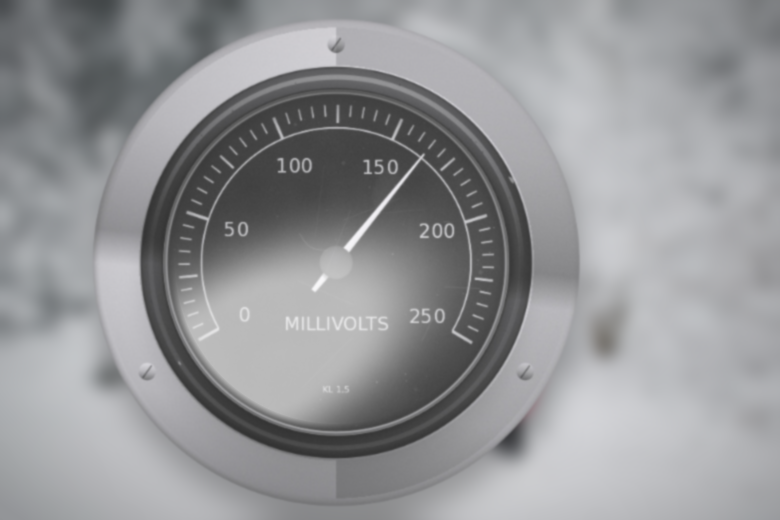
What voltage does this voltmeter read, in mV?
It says 165 mV
